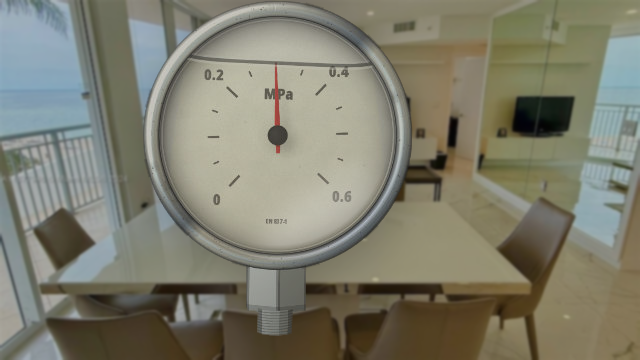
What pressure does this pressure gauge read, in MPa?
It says 0.3 MPa
